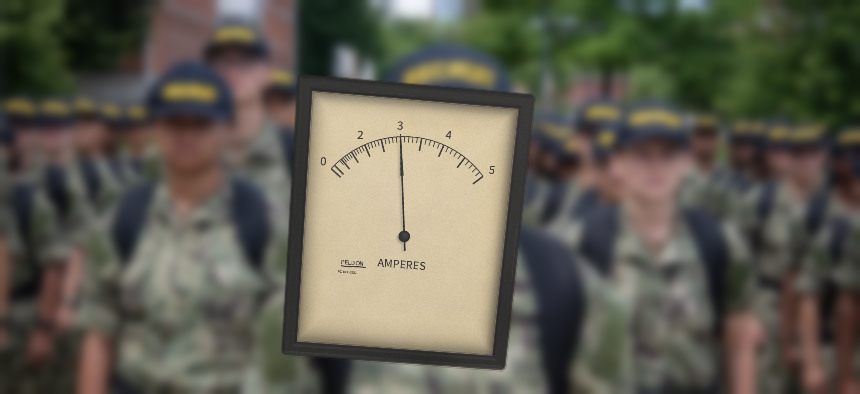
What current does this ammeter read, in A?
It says 3 A
